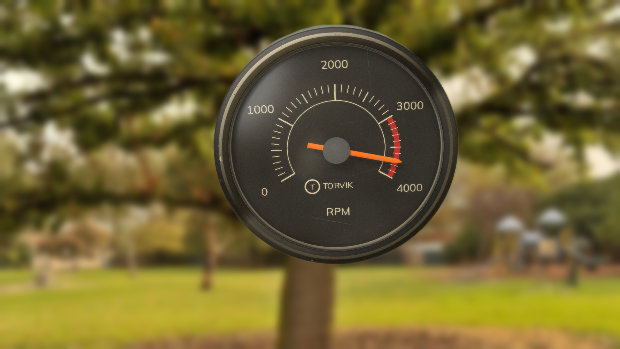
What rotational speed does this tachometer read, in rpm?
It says 3700 rpm
